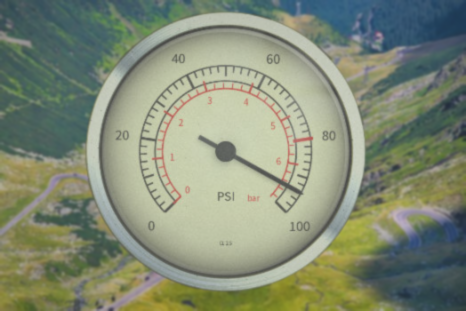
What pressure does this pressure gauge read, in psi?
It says 94 psi
